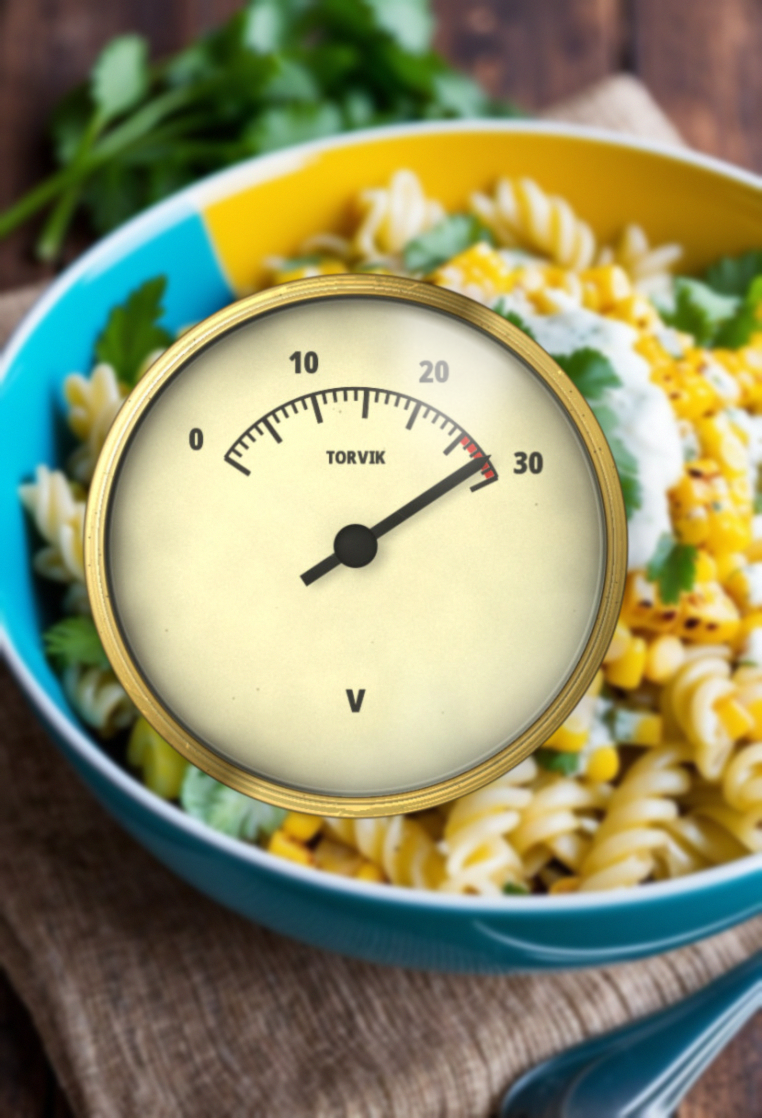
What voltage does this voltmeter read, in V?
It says 28 V
